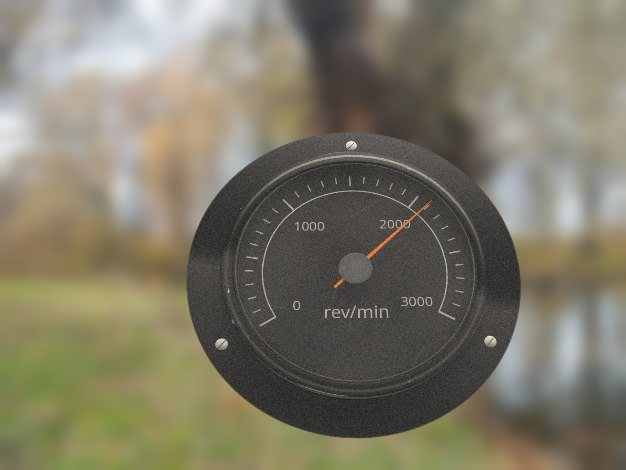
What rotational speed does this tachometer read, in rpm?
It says 2100 rpm
